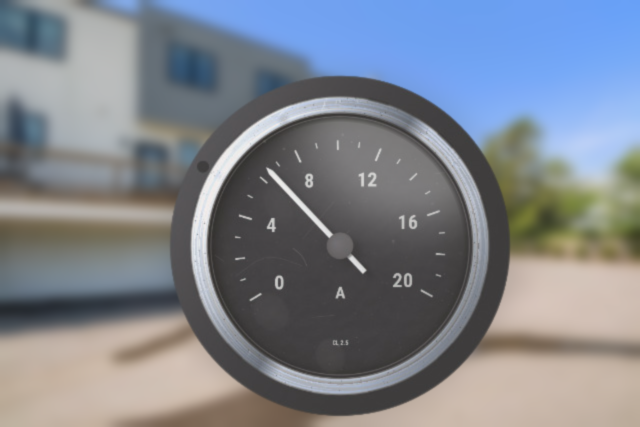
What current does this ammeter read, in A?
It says 6.5 A
